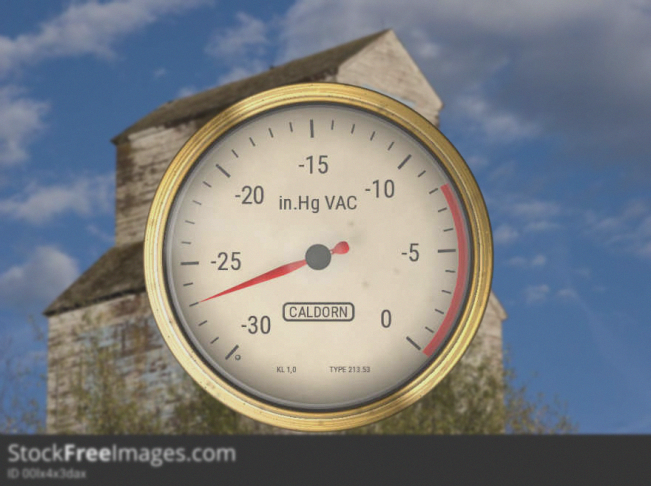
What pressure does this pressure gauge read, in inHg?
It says -27 inHg
